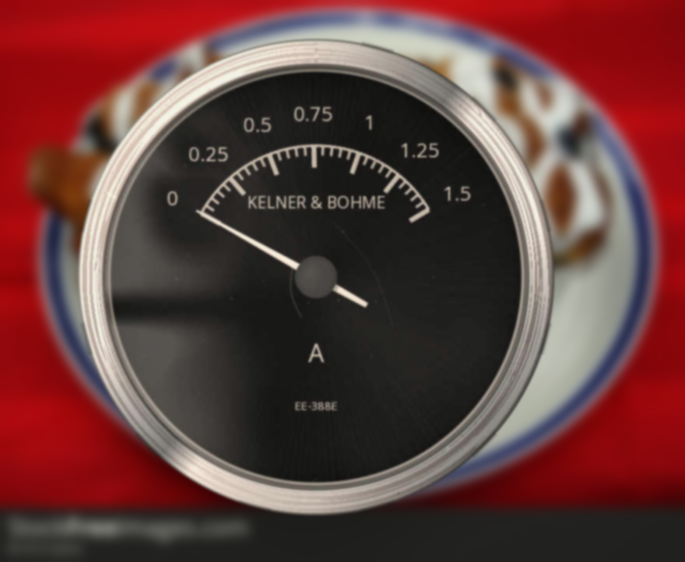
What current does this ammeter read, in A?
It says 0 A
